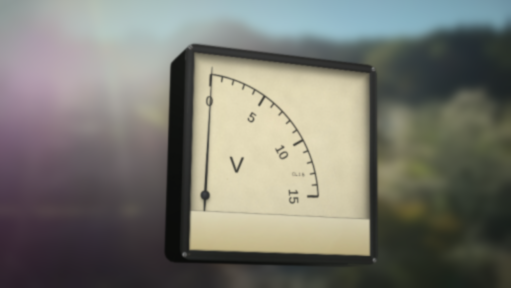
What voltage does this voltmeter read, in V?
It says 0 V
